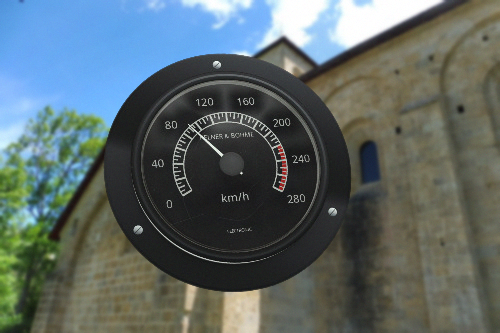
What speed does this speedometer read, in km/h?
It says 90 km/h
